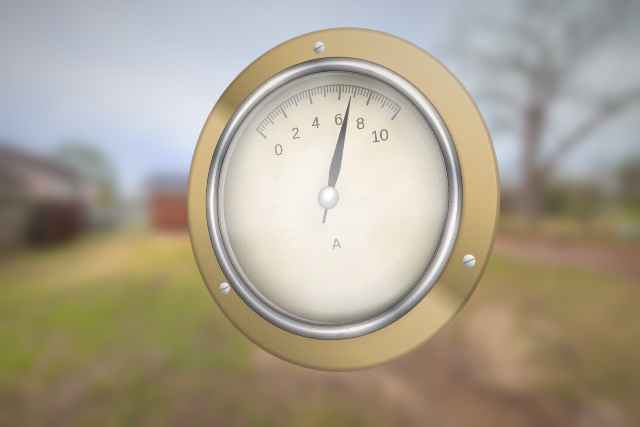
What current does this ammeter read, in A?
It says 7 A
